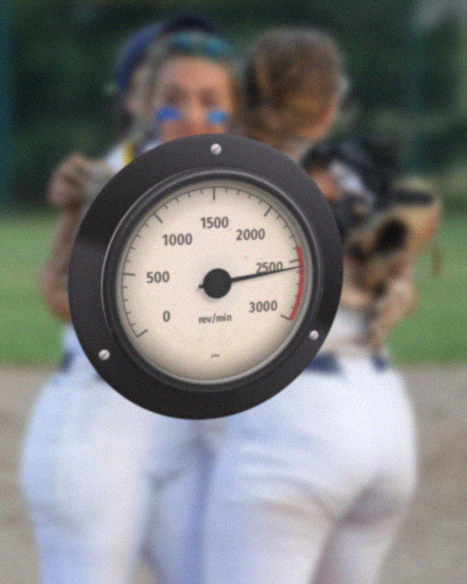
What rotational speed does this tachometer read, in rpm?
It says 2550 rpm
